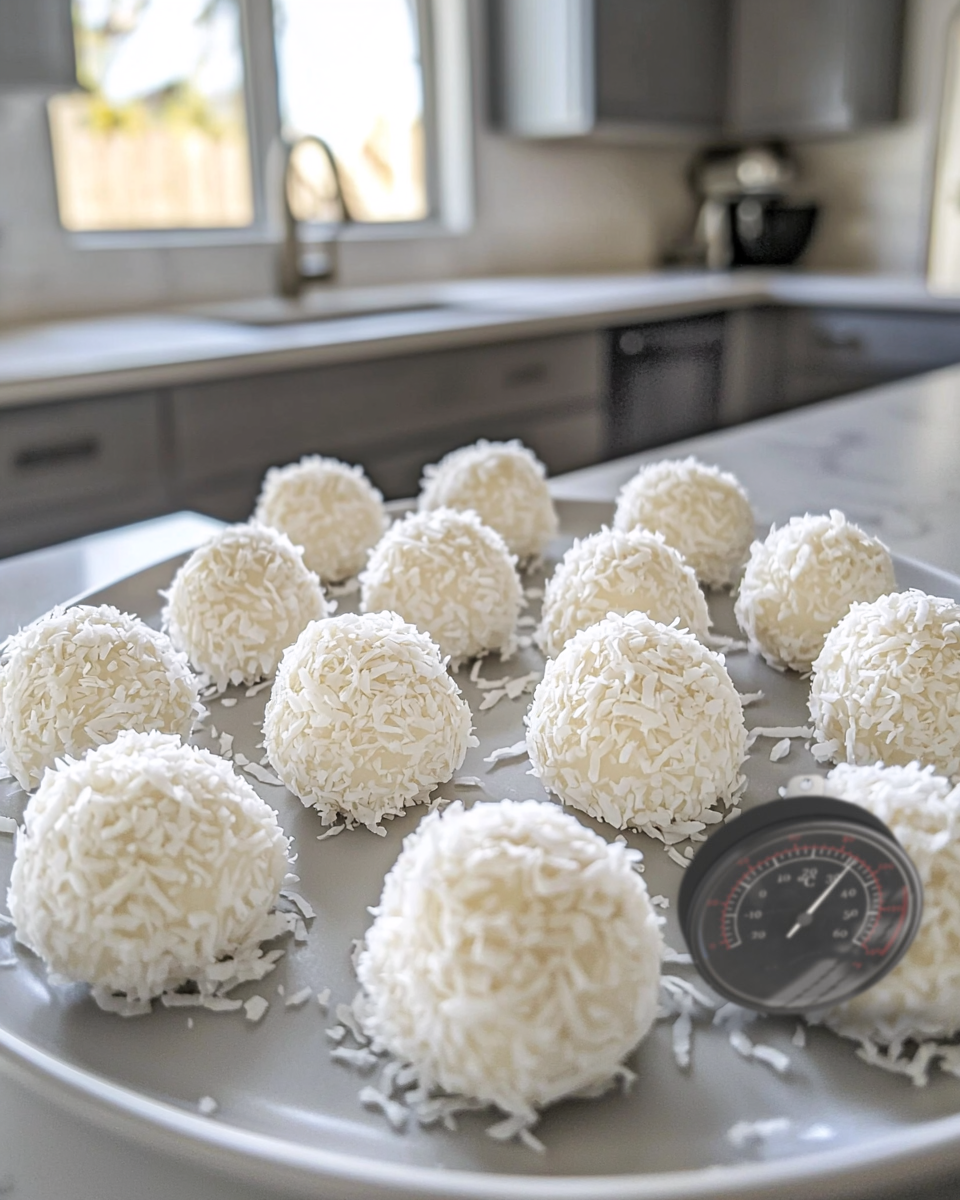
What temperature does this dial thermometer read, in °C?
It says 30 °C
